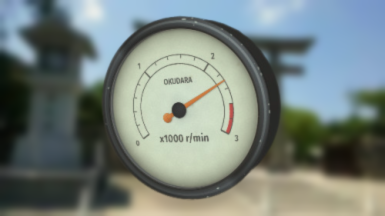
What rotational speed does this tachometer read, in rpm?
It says 2300 rpm
